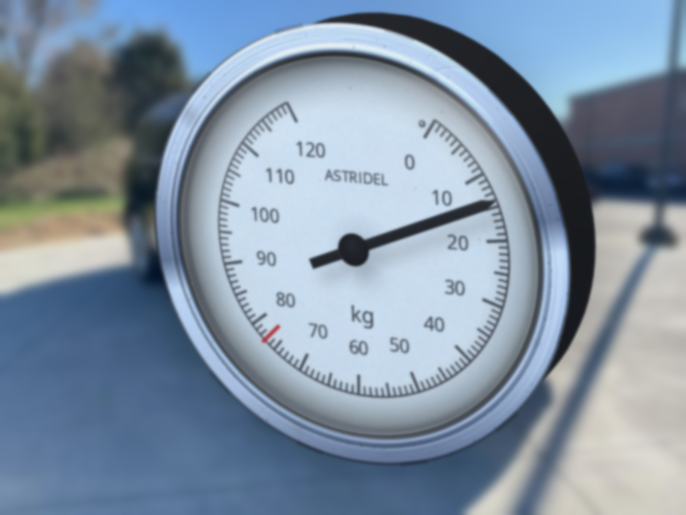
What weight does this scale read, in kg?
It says 14 kg
